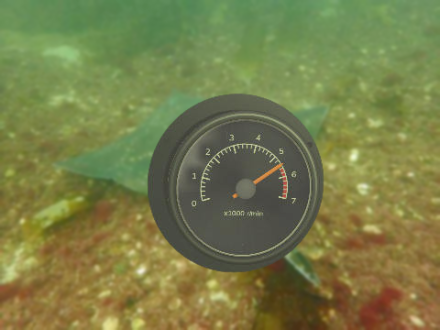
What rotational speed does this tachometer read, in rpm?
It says 5400 rpm
